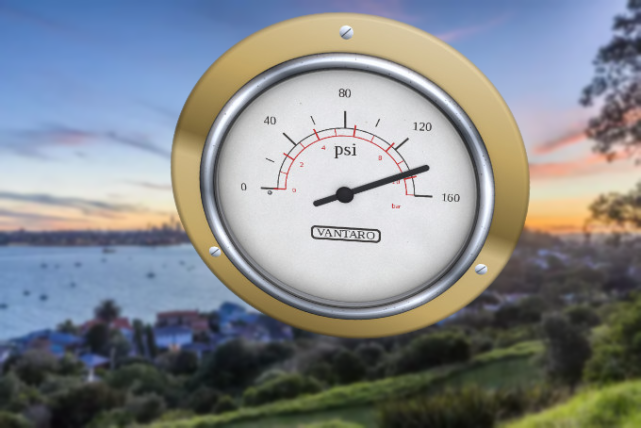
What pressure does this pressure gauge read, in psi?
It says 140 psi
